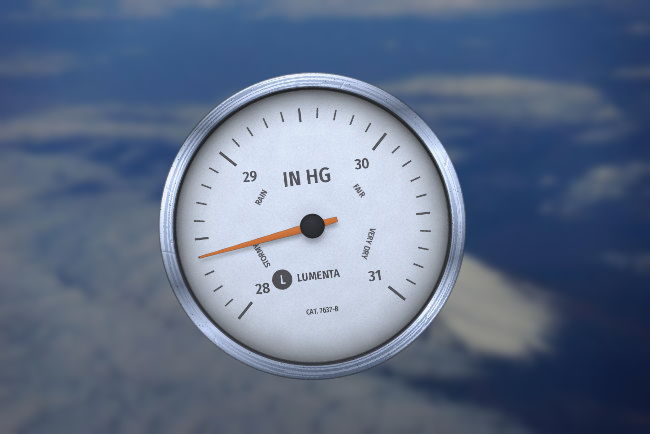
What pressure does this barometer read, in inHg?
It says 28.4 inHg
